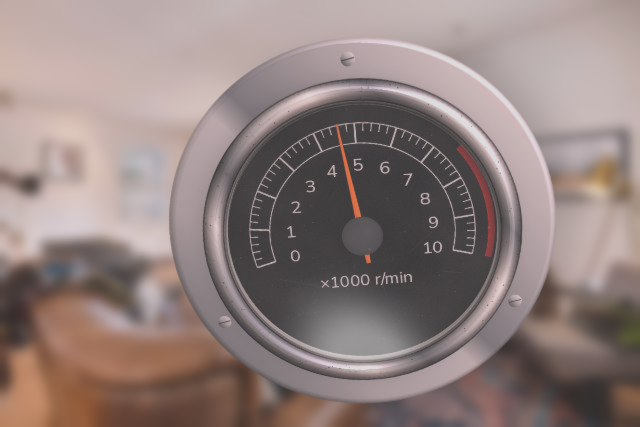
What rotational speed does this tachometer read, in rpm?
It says 4600 rpm
